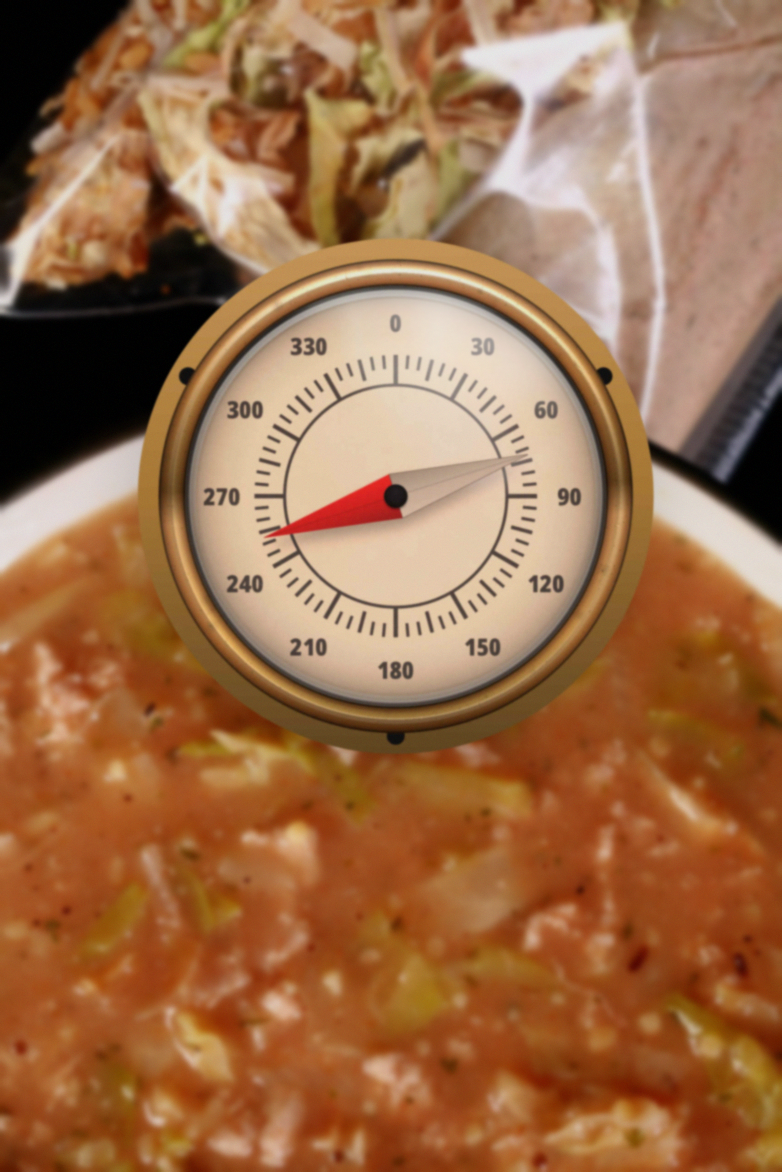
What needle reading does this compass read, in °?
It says 252.5 °
